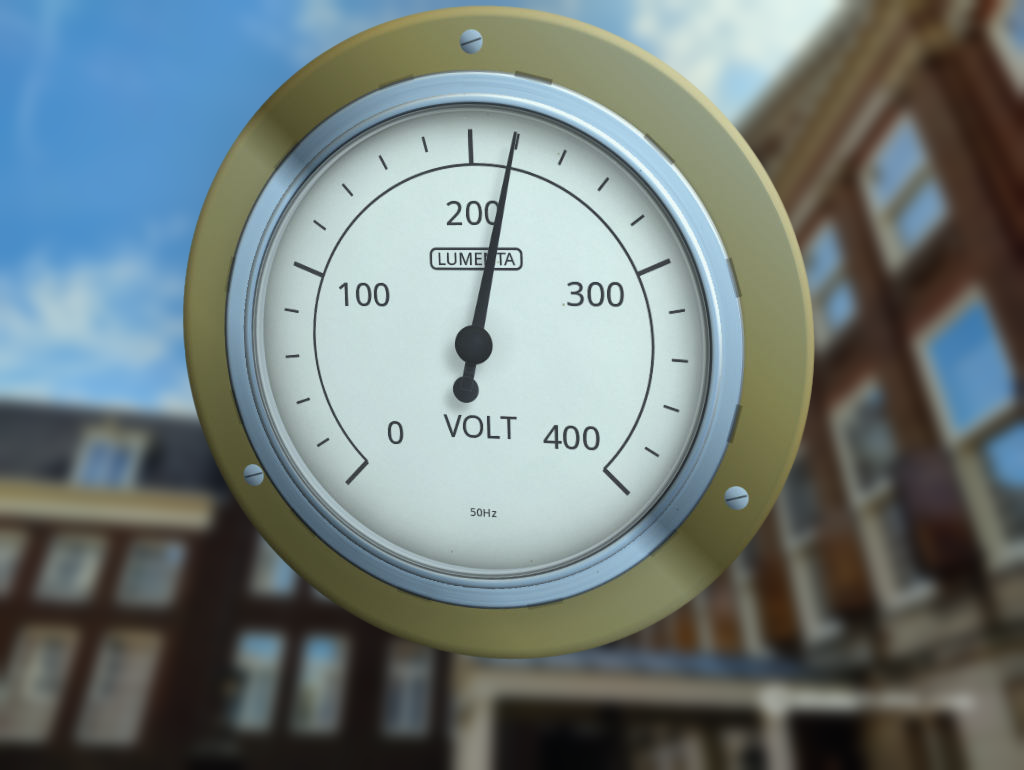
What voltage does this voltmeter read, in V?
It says 220 V
